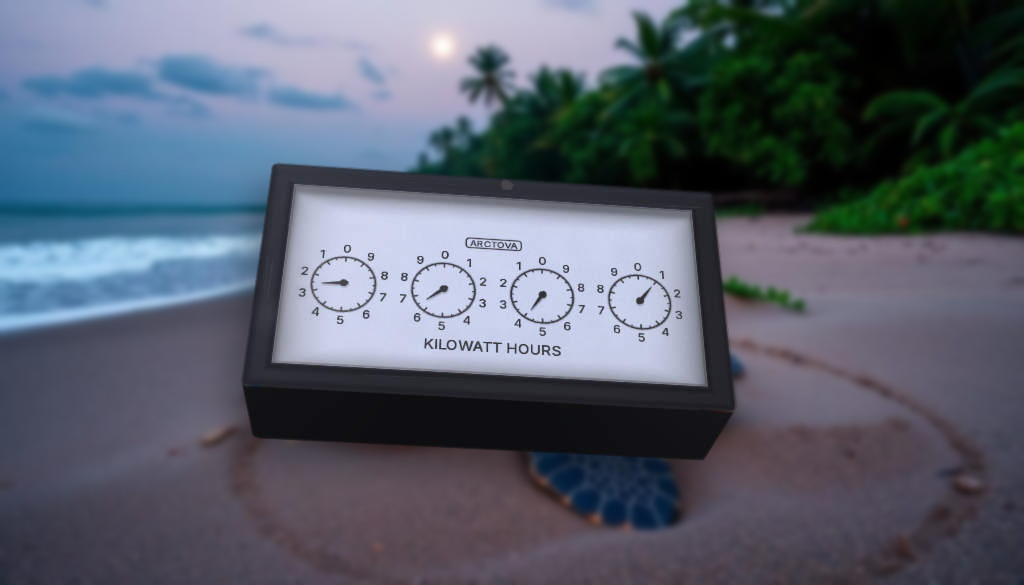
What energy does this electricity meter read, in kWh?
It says 2641 kWh
